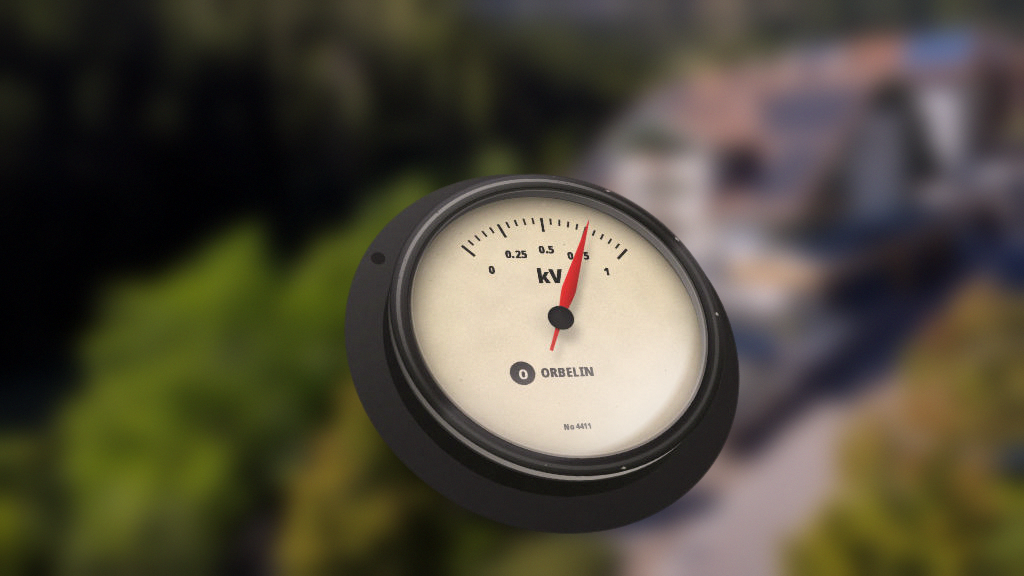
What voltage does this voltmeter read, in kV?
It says 0.75 kV
